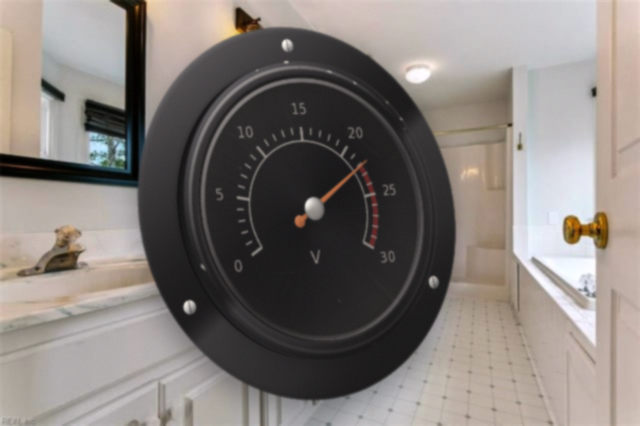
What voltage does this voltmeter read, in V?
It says 22 V
